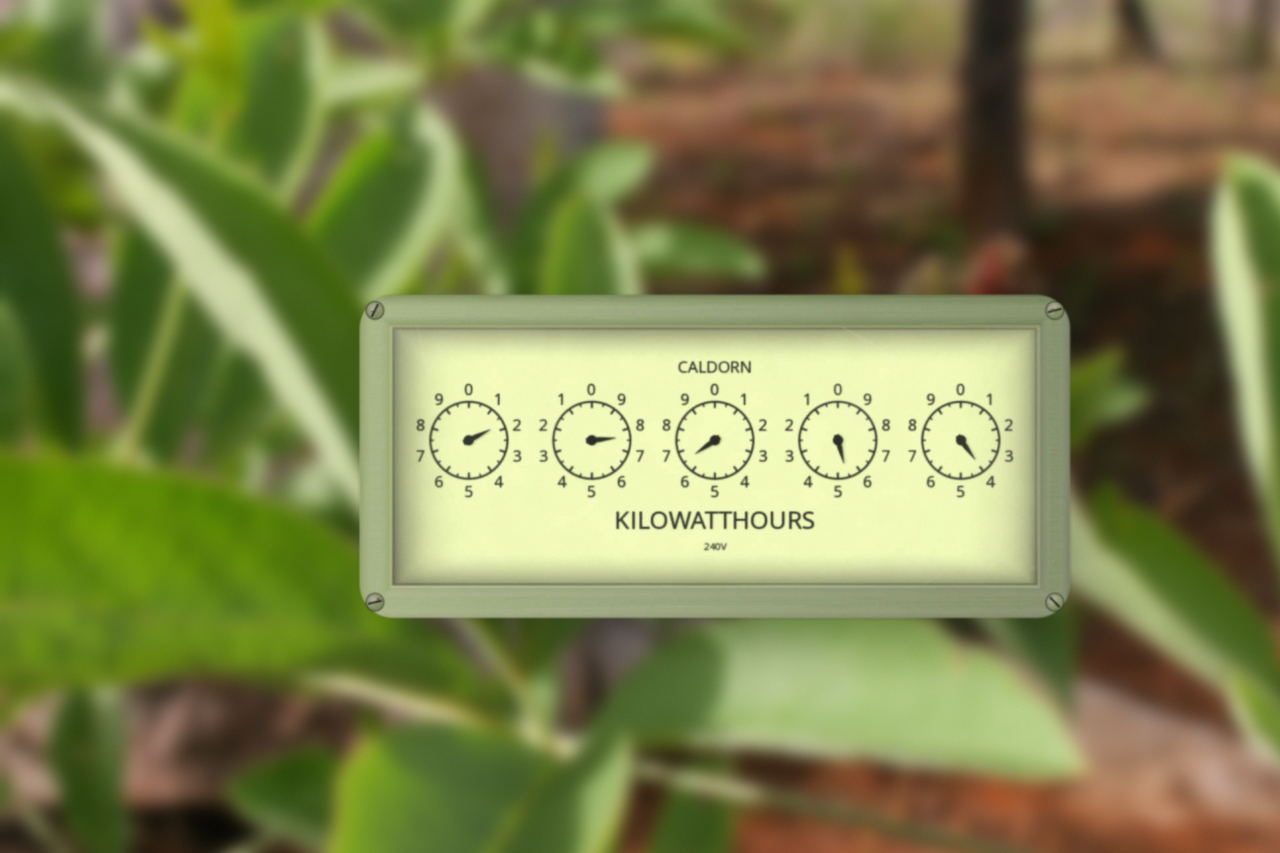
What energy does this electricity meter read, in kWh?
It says 17654 kWh
